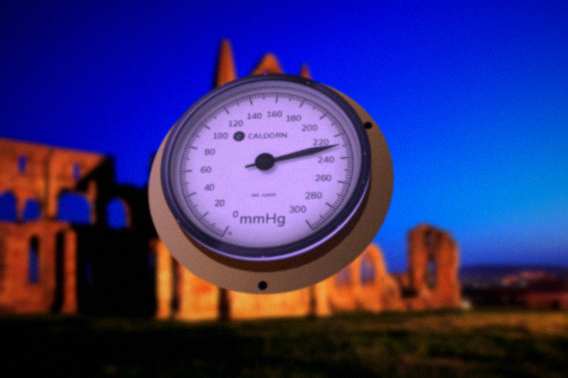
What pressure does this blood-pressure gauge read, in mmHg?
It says 230 mmHg
